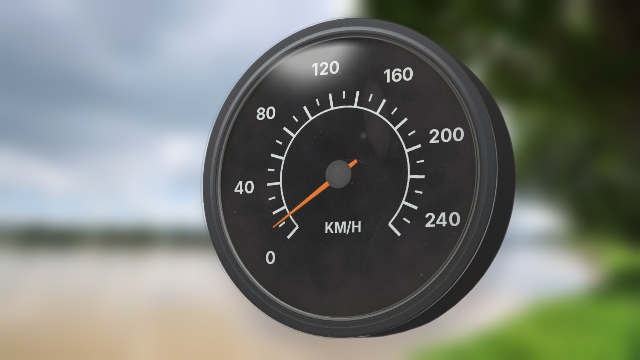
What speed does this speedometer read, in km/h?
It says 10 km/h
